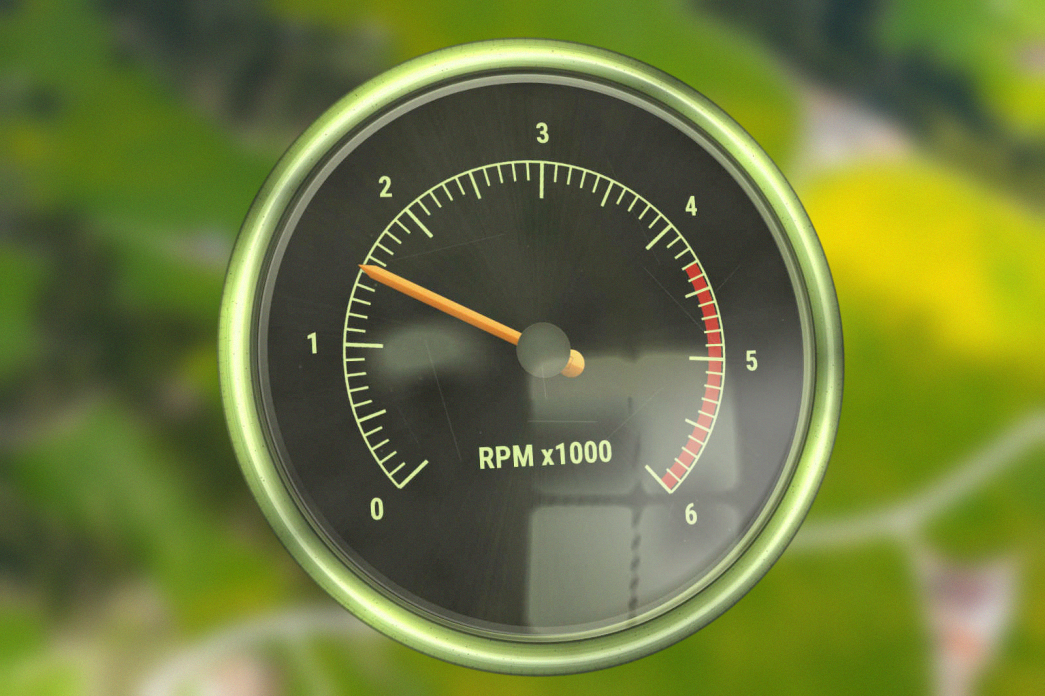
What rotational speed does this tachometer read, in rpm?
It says 1500 rpm
